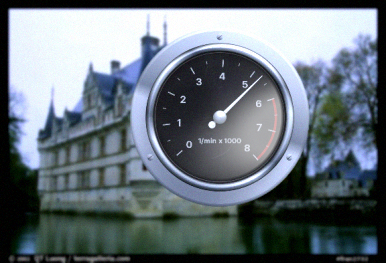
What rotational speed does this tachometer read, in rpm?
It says 5250 rpm
